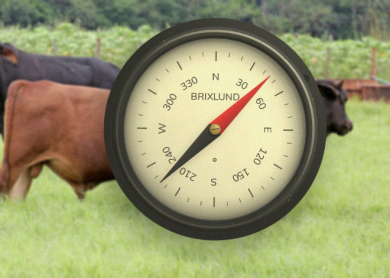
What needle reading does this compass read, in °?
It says 45 °
